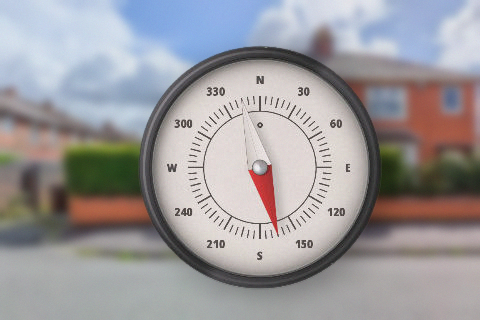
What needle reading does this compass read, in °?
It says 165 °
